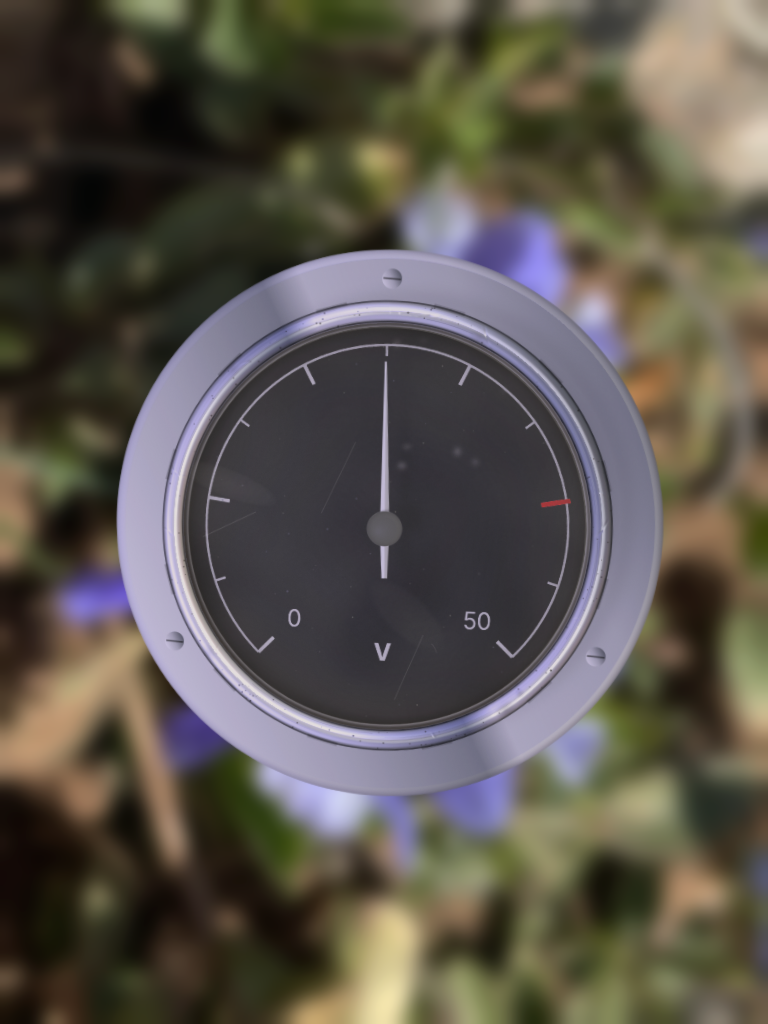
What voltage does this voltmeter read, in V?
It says 25 V
